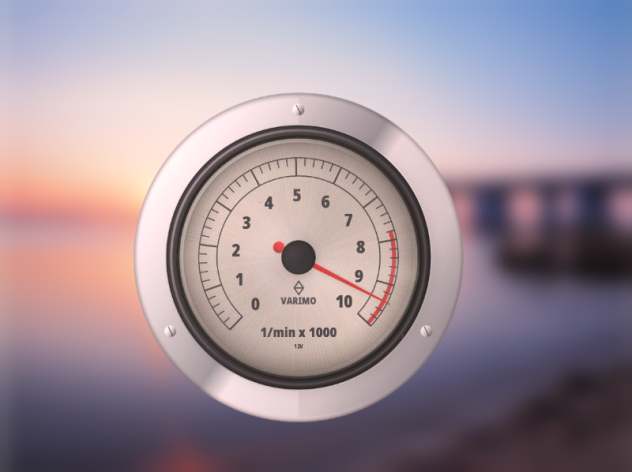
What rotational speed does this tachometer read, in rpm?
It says 9400 rpm
